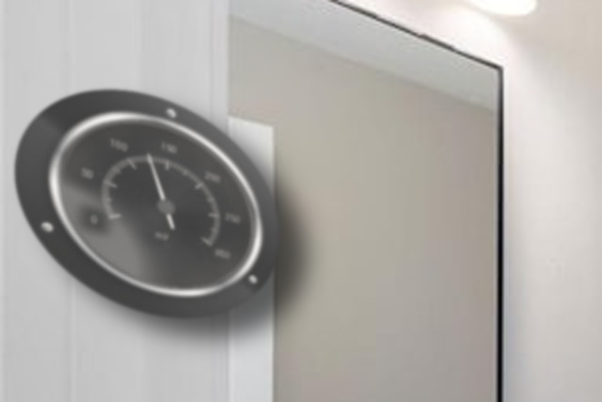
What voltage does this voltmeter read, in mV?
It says 125 mV
